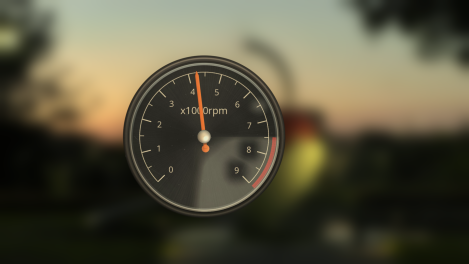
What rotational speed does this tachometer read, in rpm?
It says 4250 rpm
